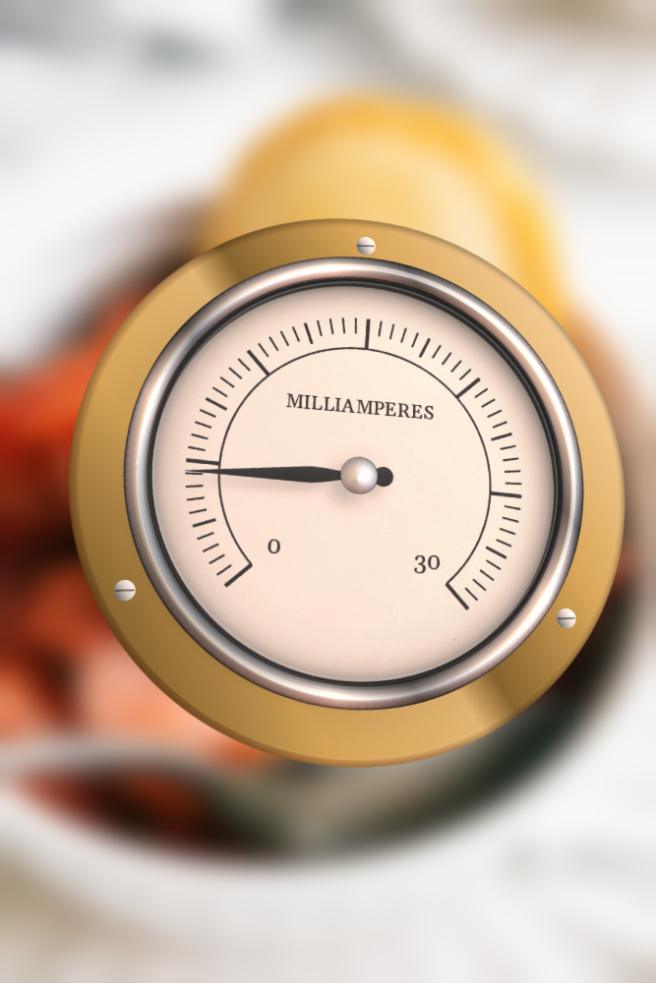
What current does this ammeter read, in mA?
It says 4.5 mA
